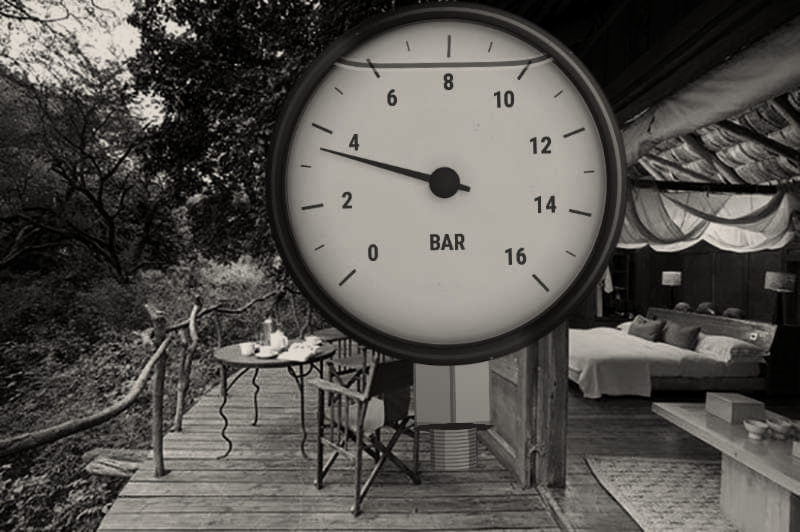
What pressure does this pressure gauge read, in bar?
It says 3.5 bar
